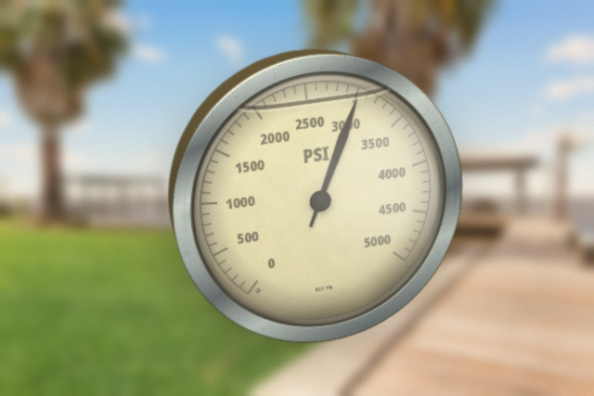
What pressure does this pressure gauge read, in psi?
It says 3000 psi
